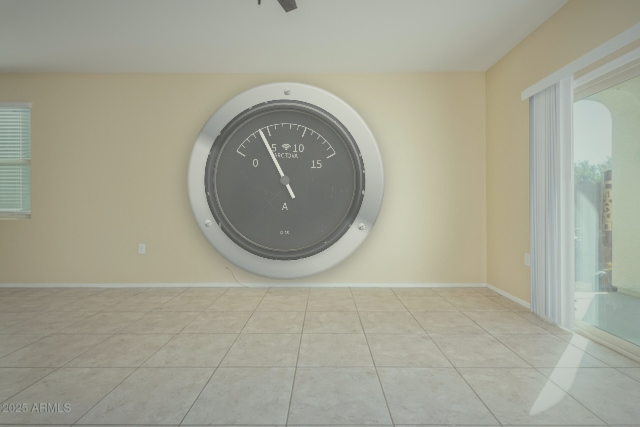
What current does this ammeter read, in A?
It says 4 A
